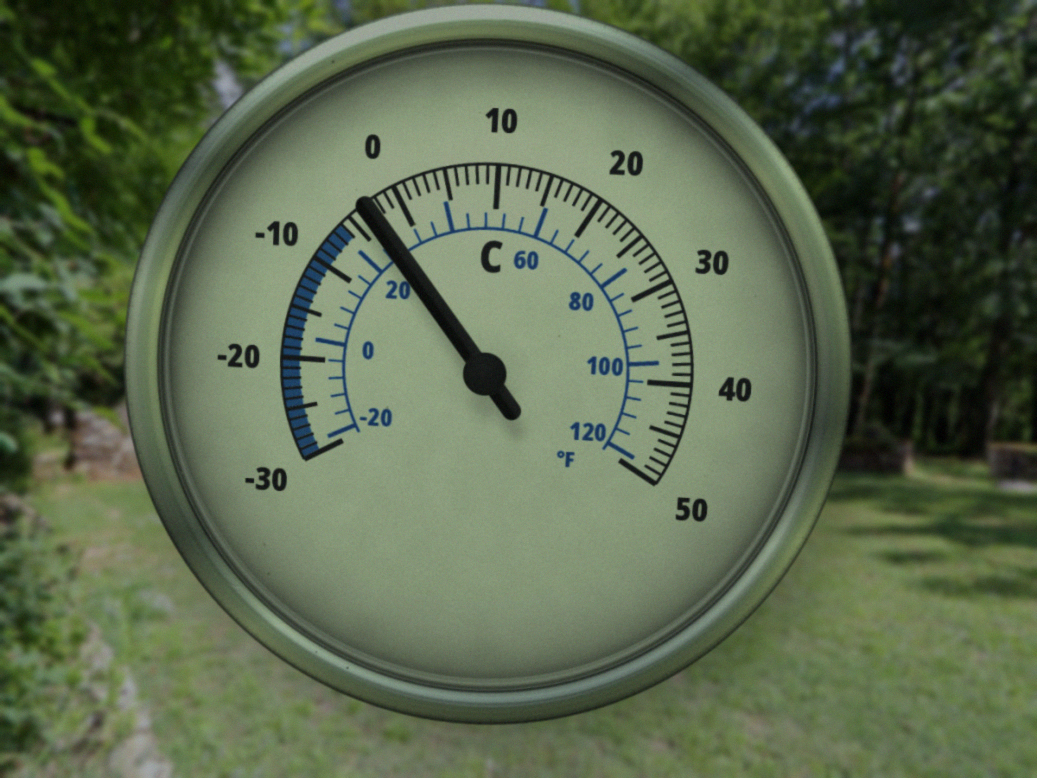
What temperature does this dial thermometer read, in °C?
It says -3 °C
